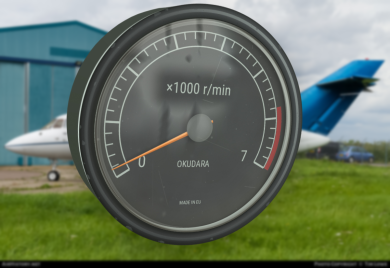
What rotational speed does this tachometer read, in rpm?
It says 200 rpm
